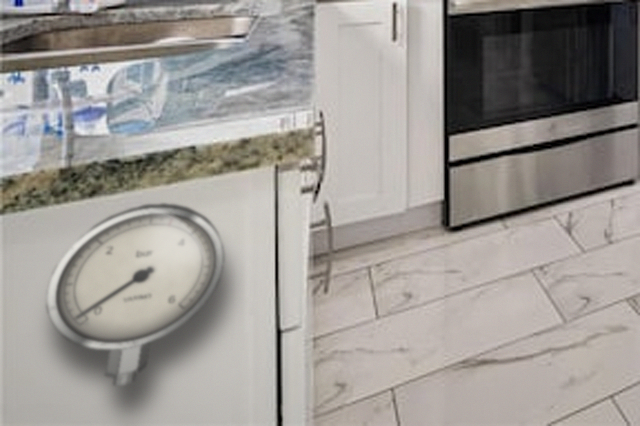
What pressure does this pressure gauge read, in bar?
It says 0.2 bar
